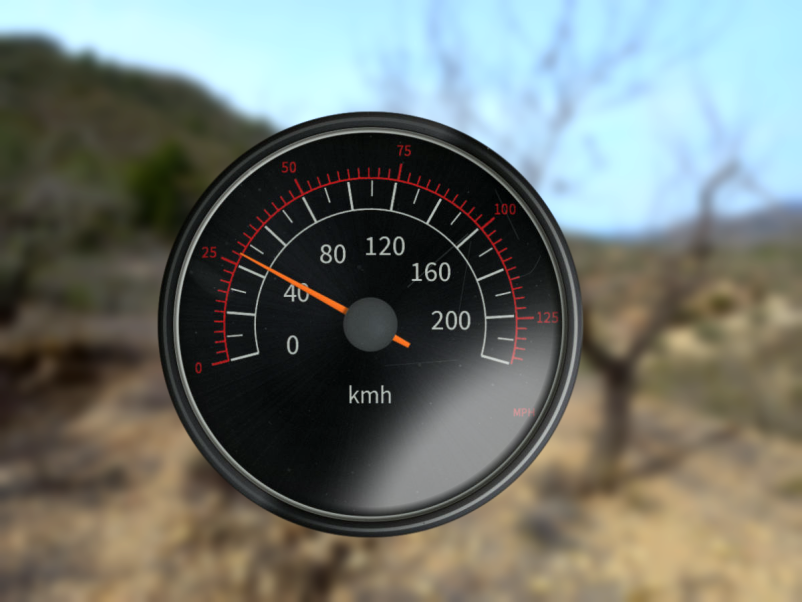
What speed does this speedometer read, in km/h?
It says 45 km/h
